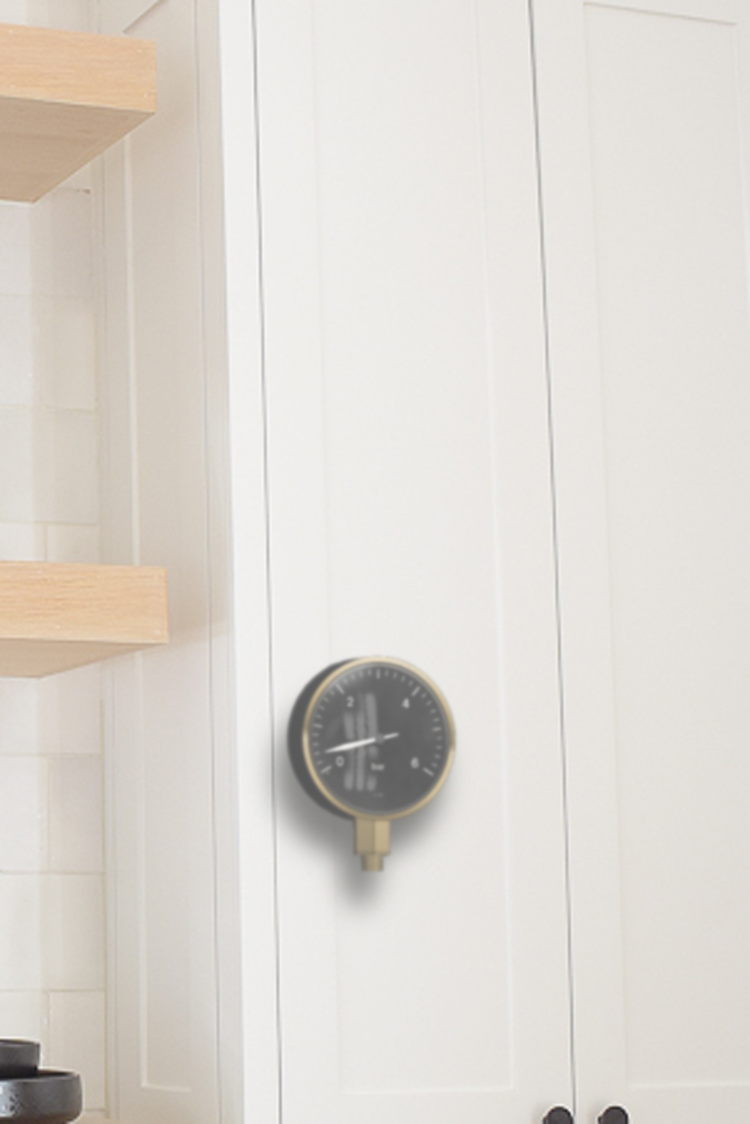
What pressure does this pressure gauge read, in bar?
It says 0.4 bar
